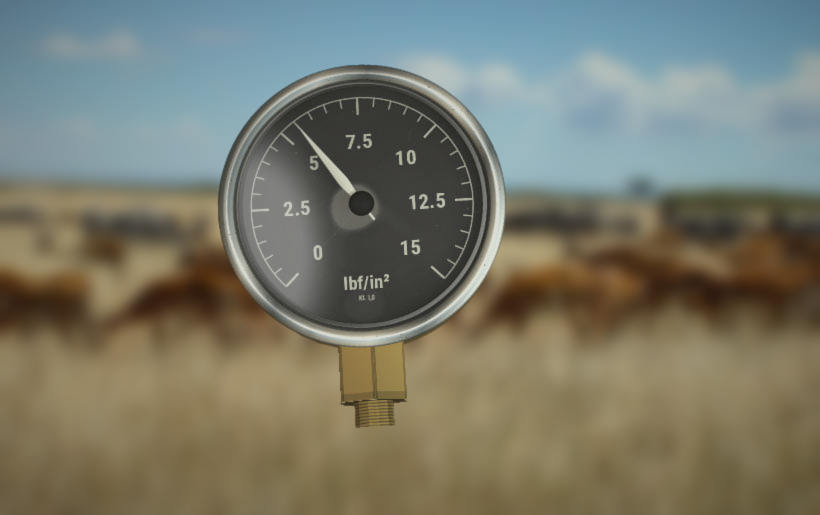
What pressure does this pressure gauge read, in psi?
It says 5.5 psi
